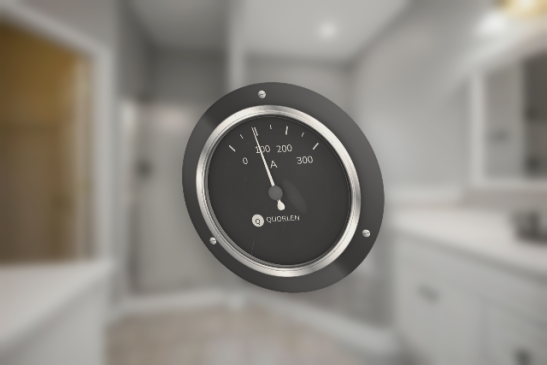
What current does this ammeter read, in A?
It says 100 A
